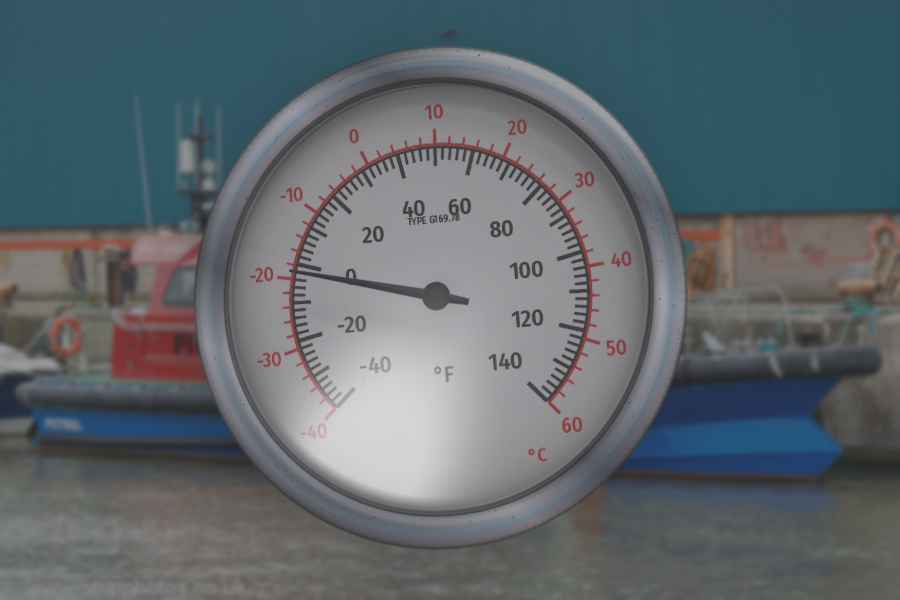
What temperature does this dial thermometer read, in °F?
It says -2 °F
